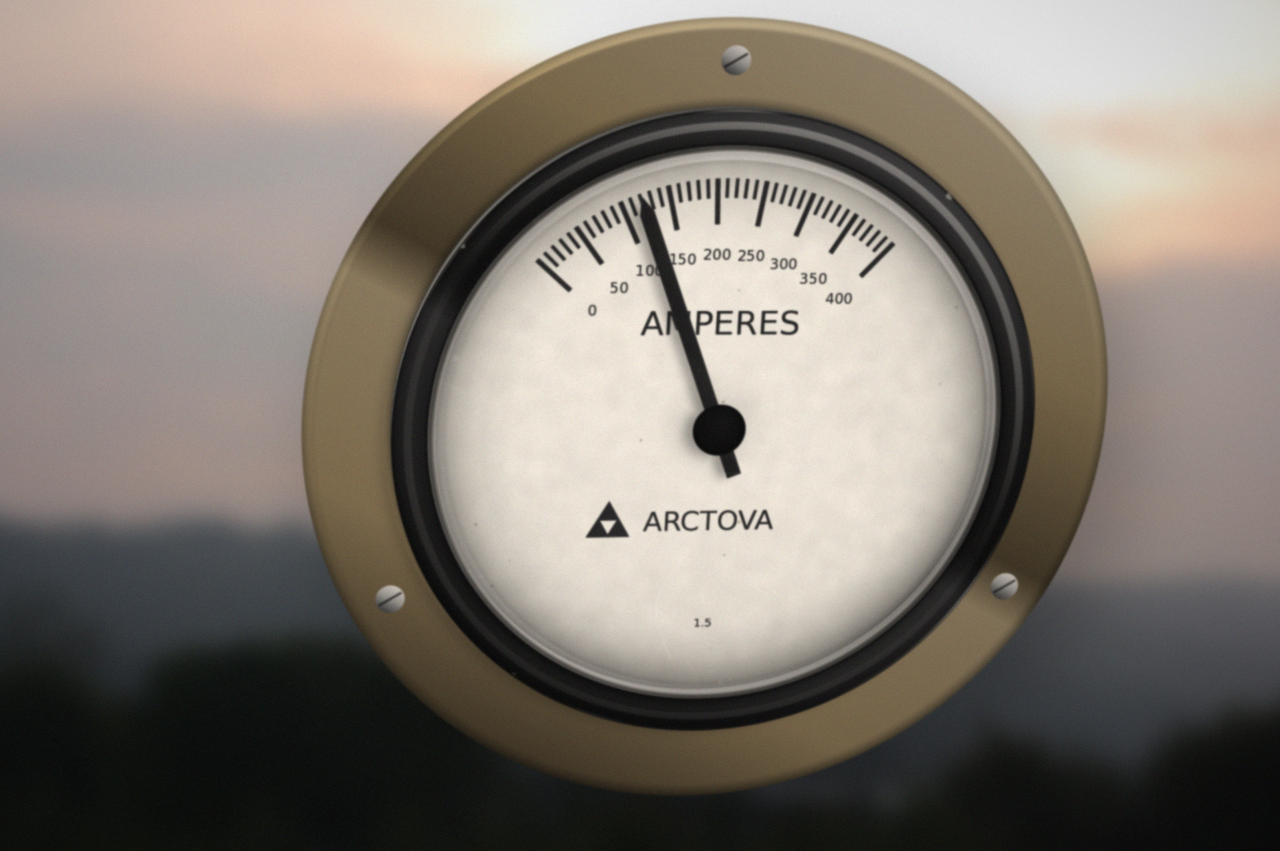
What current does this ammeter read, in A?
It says 120 A
